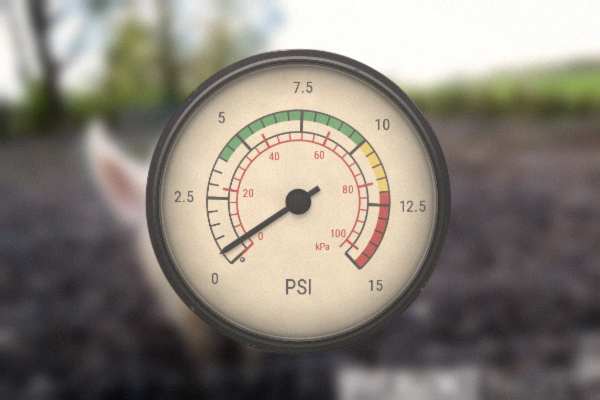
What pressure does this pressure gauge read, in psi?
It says 0.5 psi
